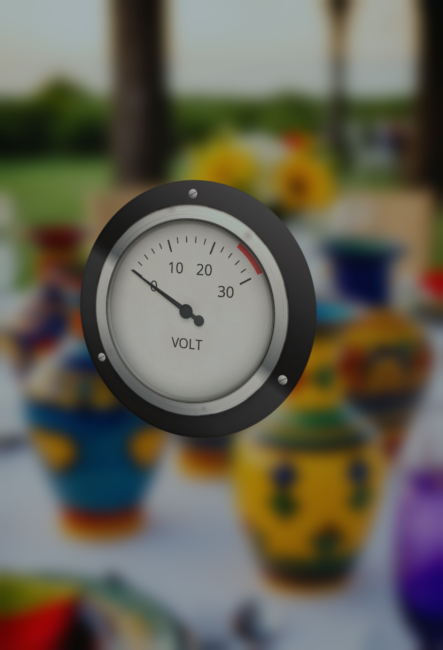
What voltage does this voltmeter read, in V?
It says 0 V
